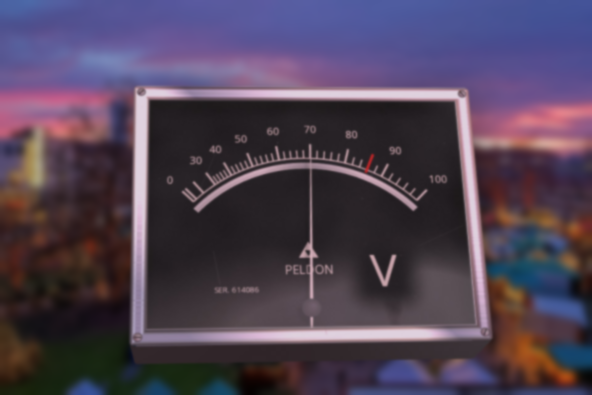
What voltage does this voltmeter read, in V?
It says 70 V
